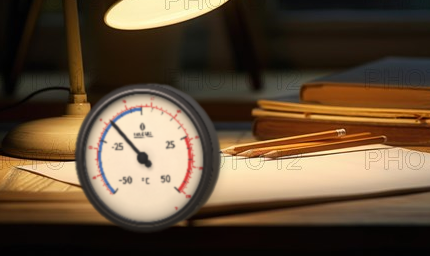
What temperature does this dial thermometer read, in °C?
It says -15 °C
